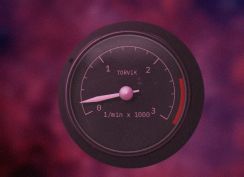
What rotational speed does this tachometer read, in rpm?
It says 200 rpm
